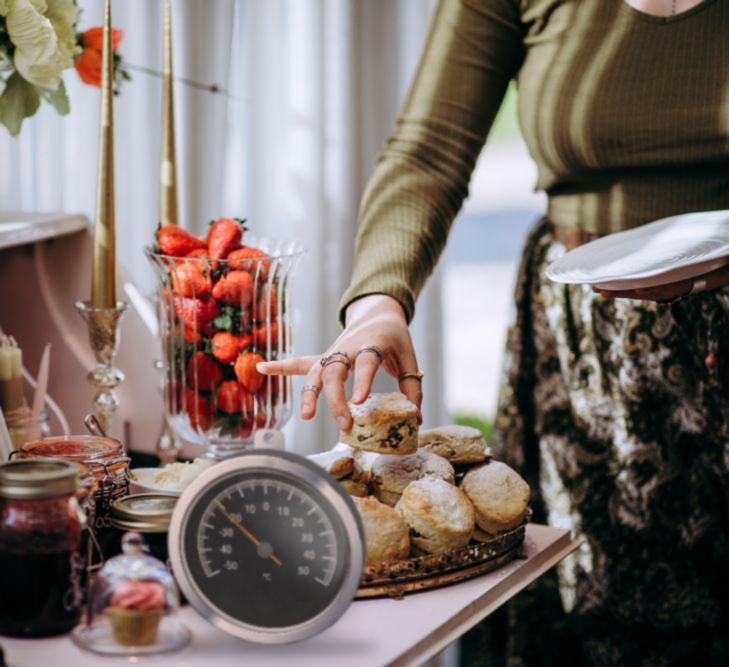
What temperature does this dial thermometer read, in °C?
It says -20 °C
